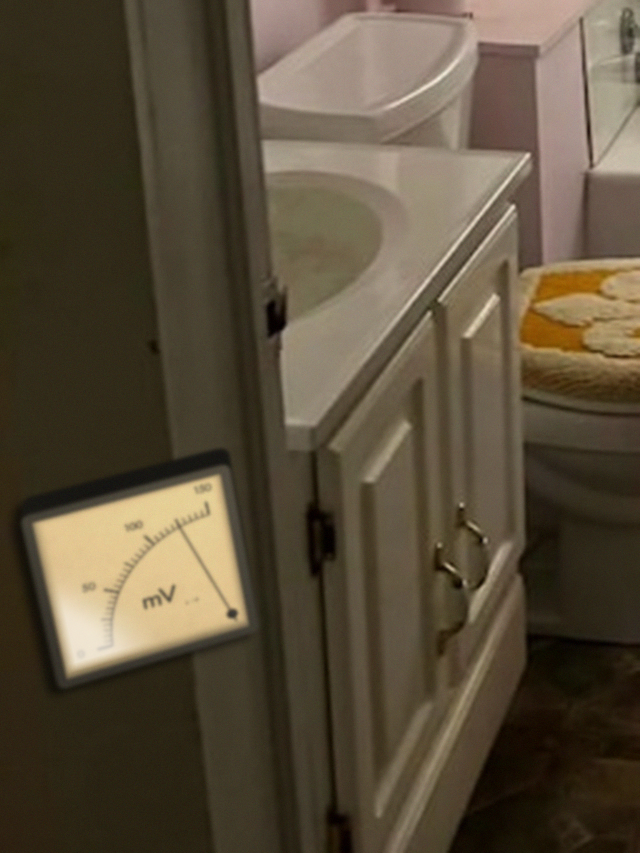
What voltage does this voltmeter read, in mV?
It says 125 mV
